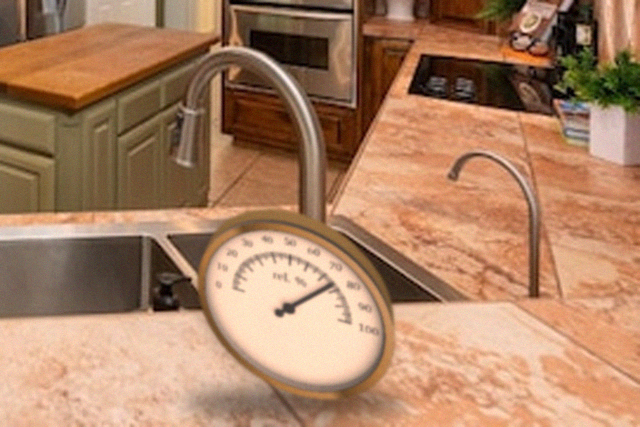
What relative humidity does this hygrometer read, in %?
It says 75 %
